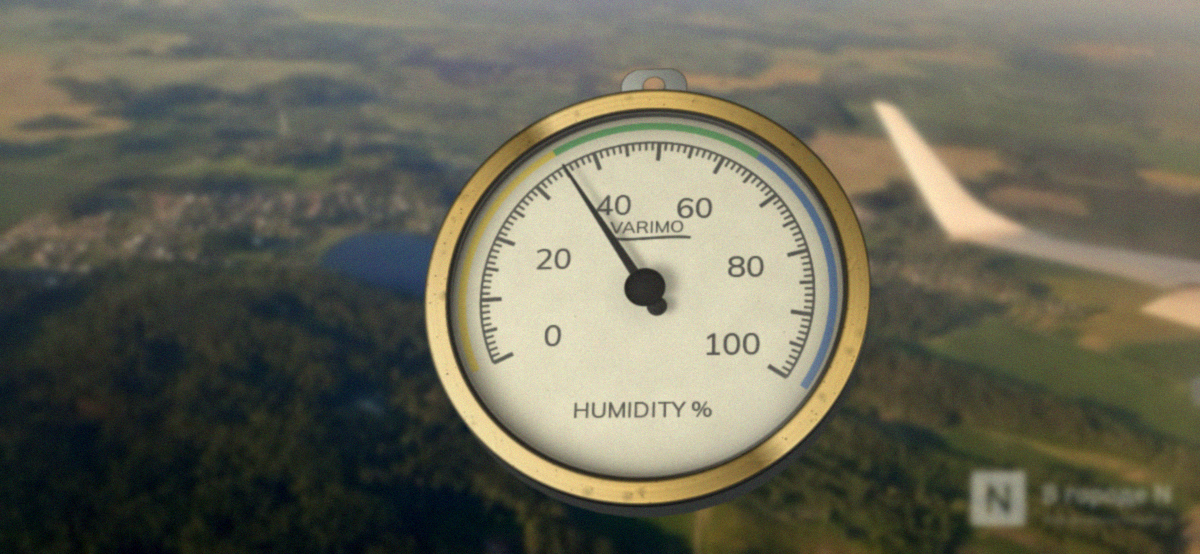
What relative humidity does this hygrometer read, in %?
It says 35 %
